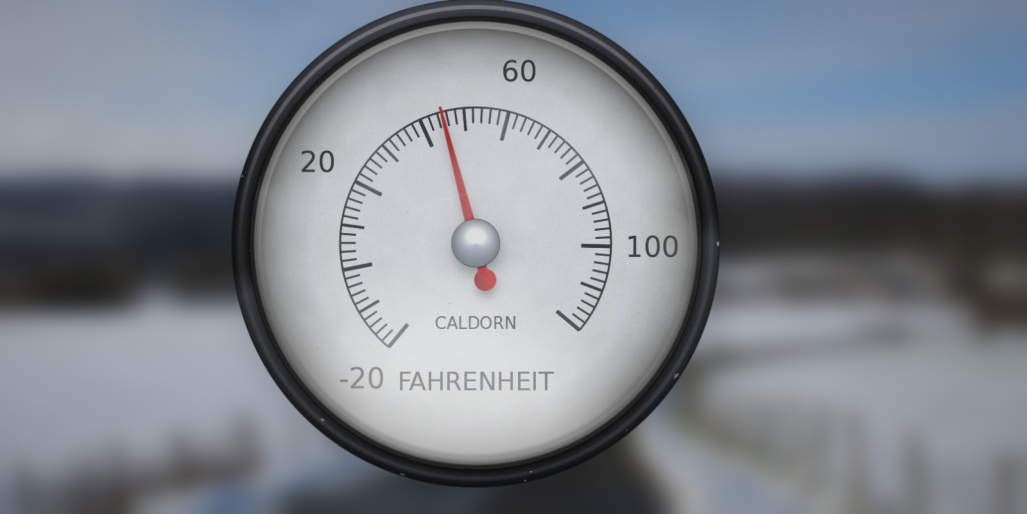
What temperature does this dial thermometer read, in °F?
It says 45 °F
